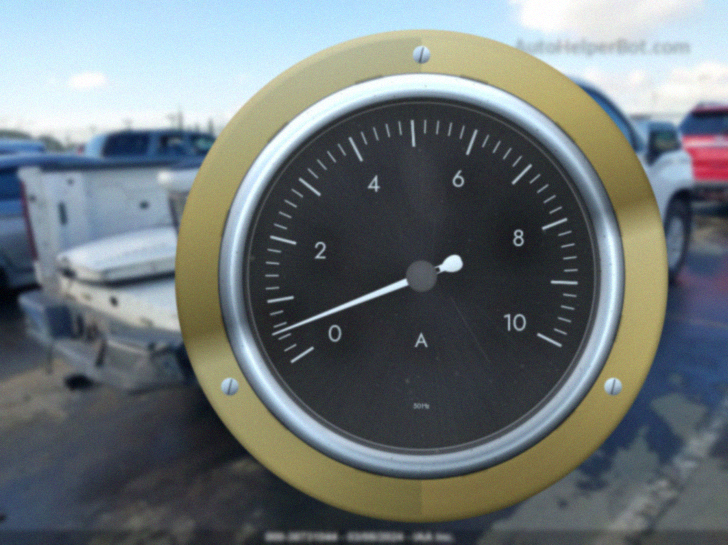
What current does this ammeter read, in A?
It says 0.5 A
